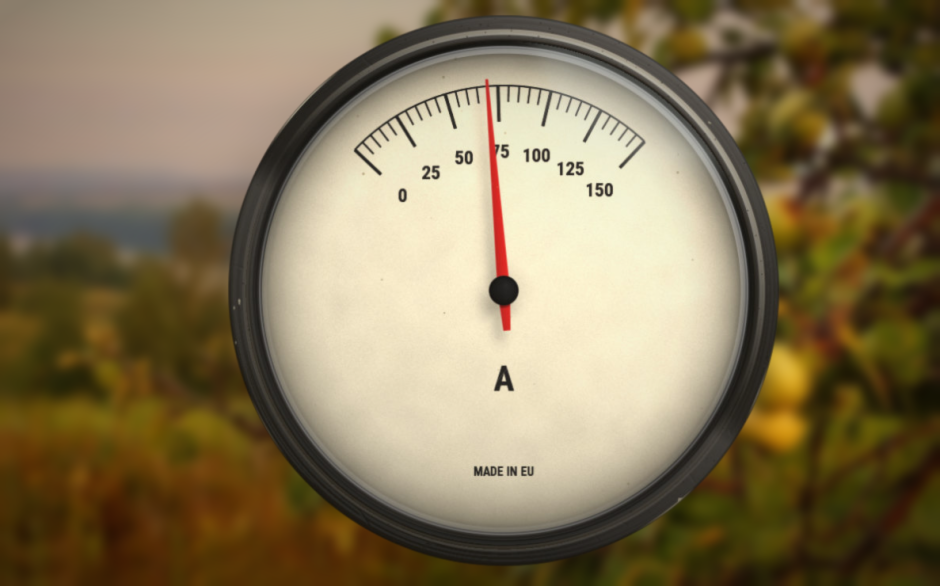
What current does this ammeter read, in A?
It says 70 A
